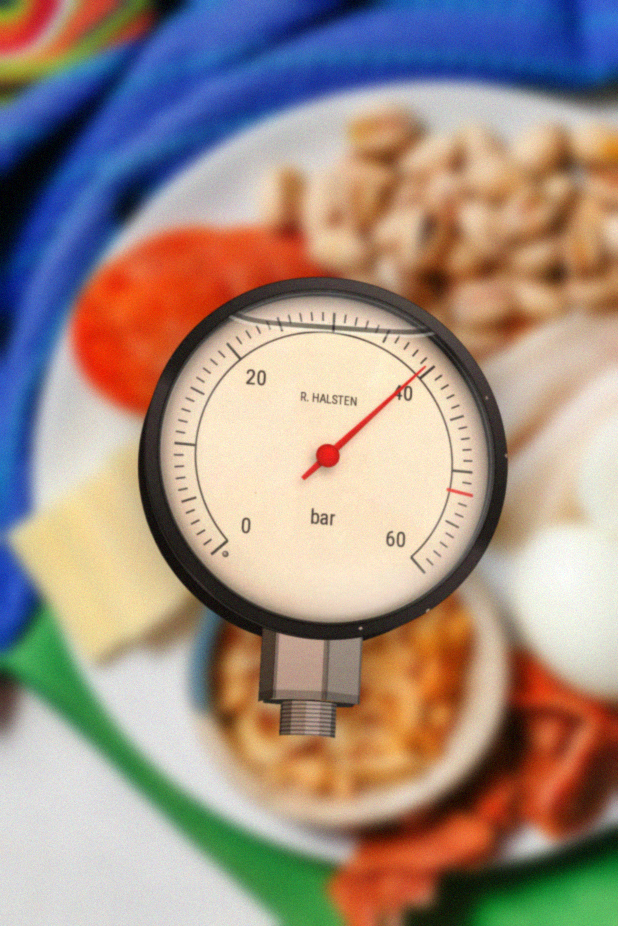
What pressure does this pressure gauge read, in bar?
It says 39.5 bar
